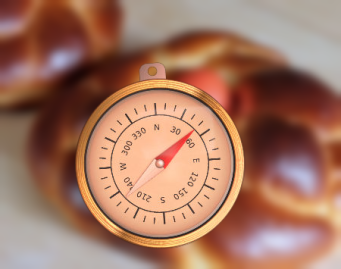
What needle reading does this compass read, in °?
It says 50 °
